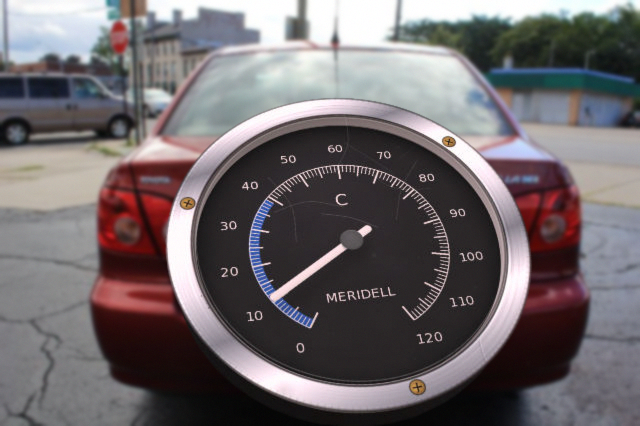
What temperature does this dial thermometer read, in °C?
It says 10 °C
